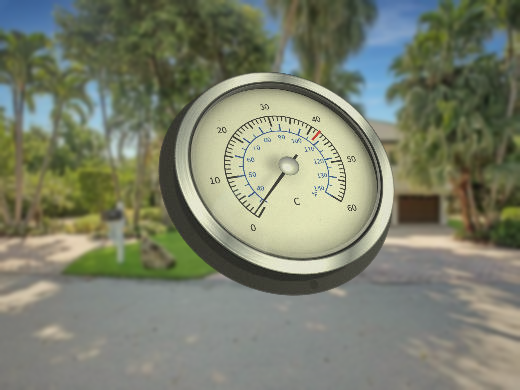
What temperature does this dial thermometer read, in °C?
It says 1 °C
